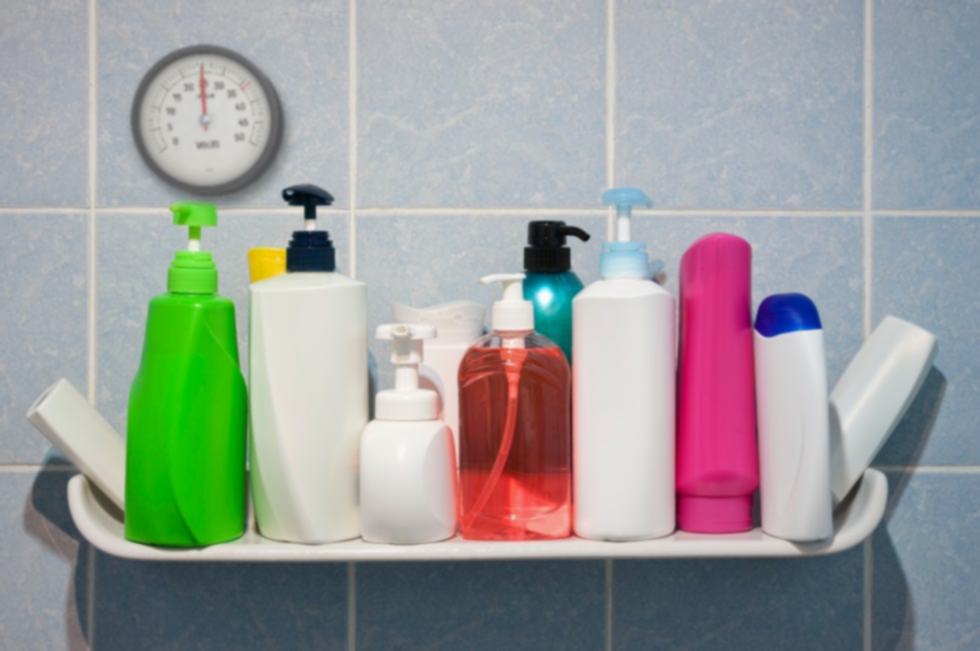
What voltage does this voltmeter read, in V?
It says 25 V
